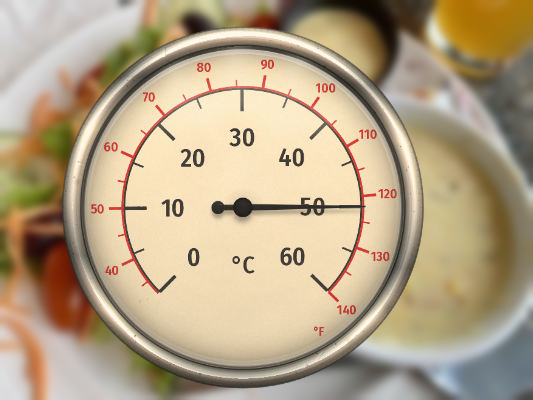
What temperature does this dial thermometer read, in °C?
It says 50 °C
